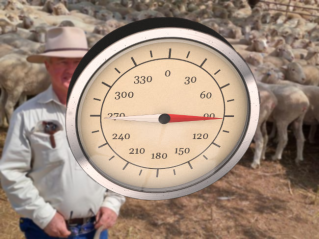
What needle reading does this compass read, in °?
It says 90 °
